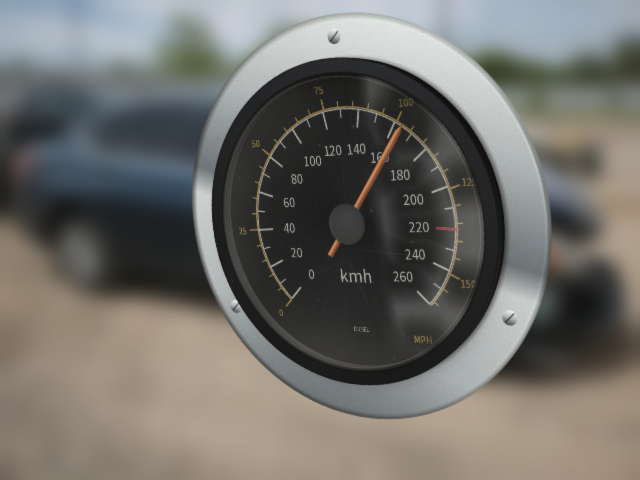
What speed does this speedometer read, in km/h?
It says 165 km/h
